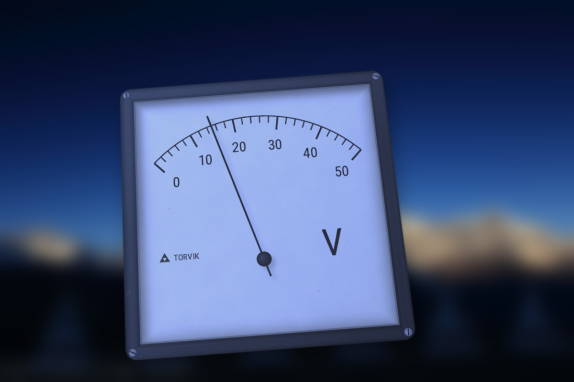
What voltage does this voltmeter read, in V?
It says 15 V
